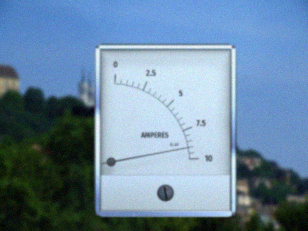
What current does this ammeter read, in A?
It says 9 A
